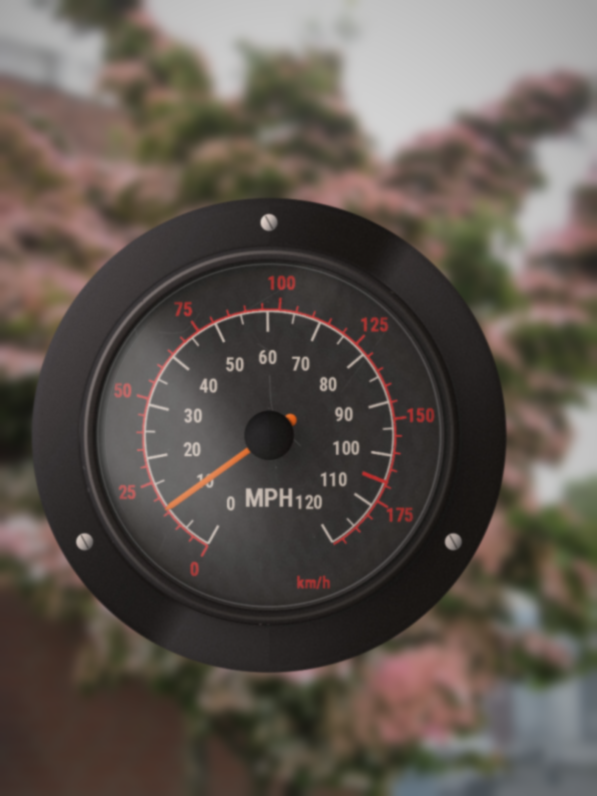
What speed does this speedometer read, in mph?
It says 10 mph
